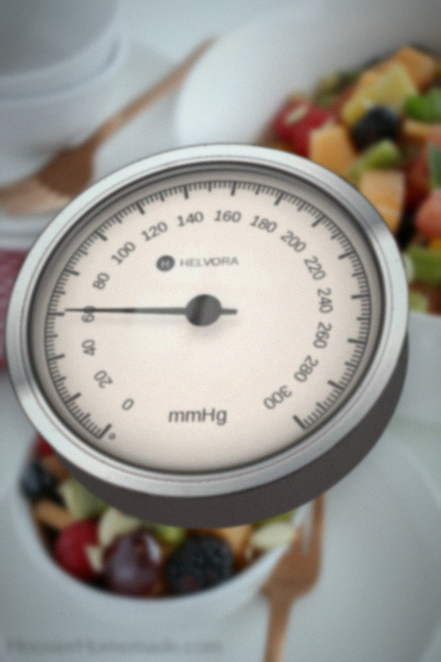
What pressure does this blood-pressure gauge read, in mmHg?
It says 60 mmHg
